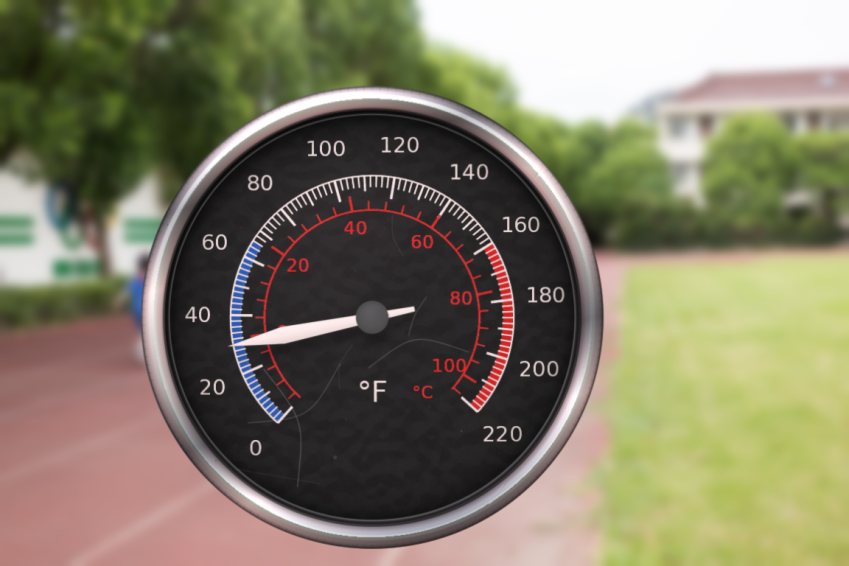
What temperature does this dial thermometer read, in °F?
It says 30 °F
